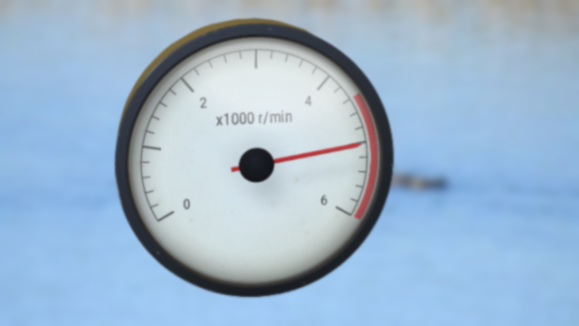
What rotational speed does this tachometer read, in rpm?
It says 5000 rpm
